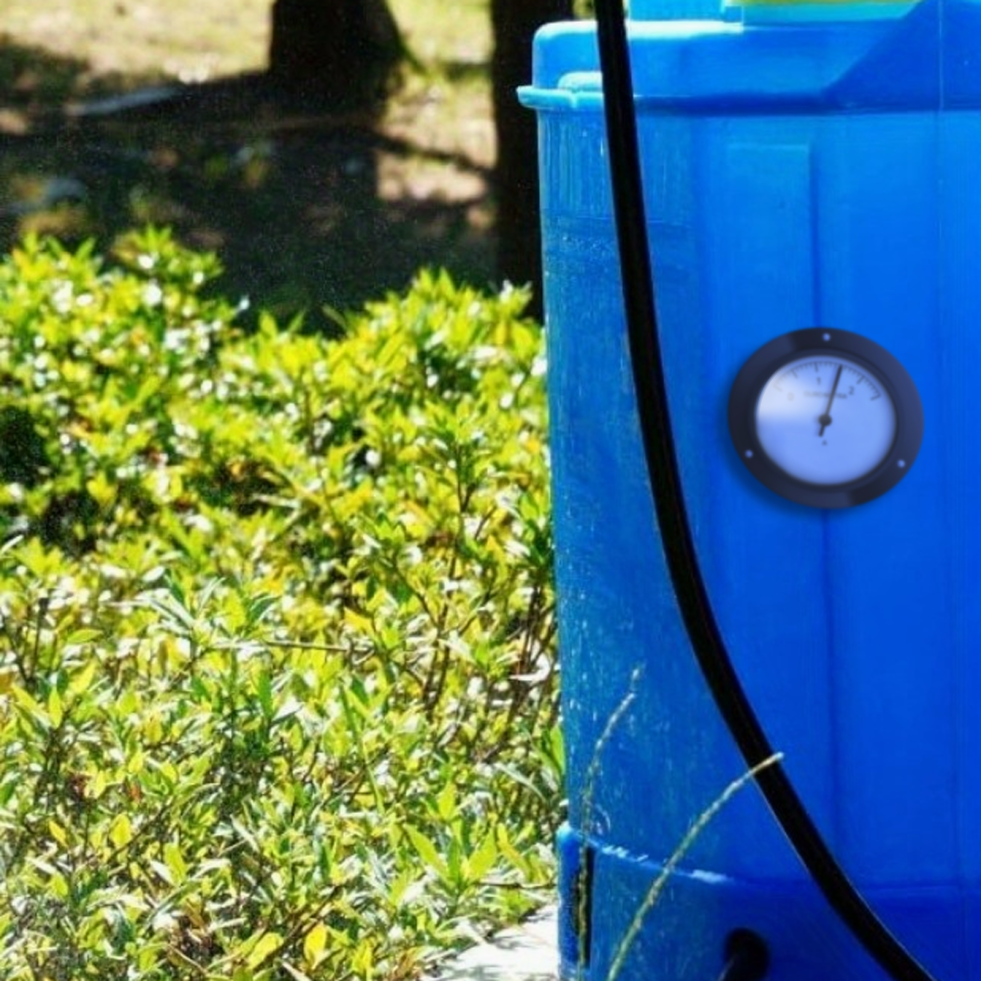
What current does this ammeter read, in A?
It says 1.5 A
